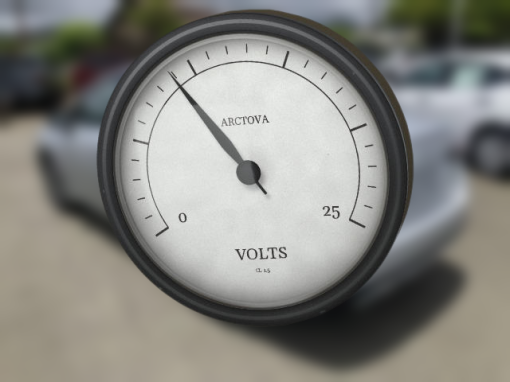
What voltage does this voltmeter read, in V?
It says 9 V
